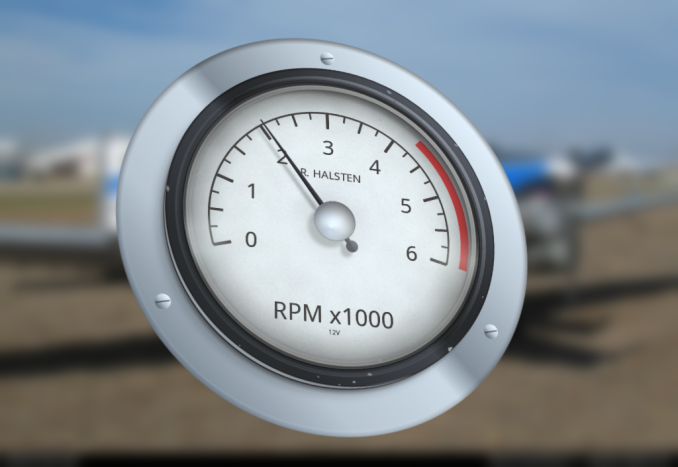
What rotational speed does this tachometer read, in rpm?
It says 2000 rpm
